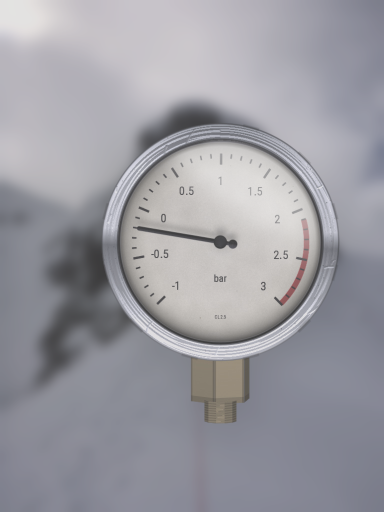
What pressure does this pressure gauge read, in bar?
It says -0.2 bar
